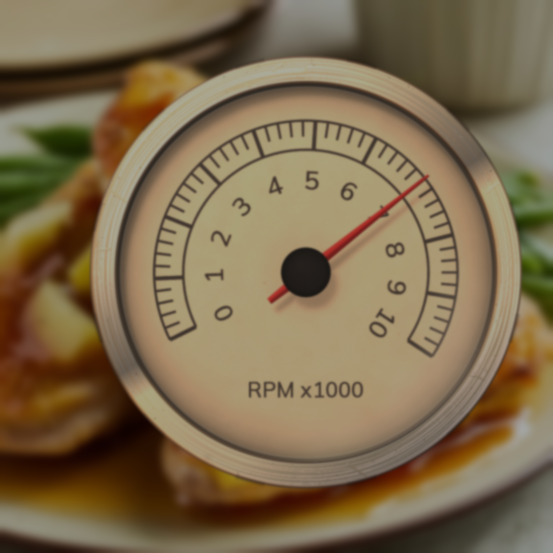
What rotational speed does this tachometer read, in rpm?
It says 7000 rpm
